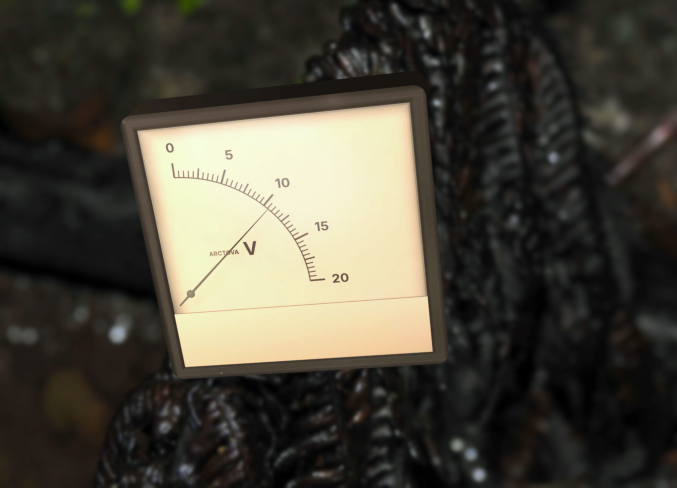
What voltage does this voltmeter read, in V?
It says 10.5 V
